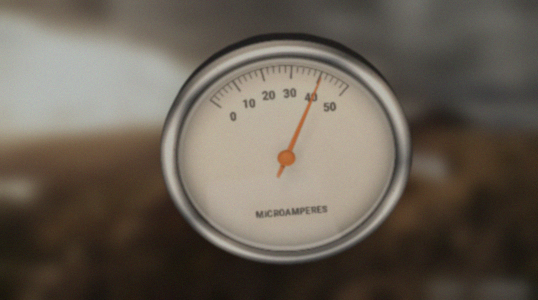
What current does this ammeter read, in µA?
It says 40 µA
